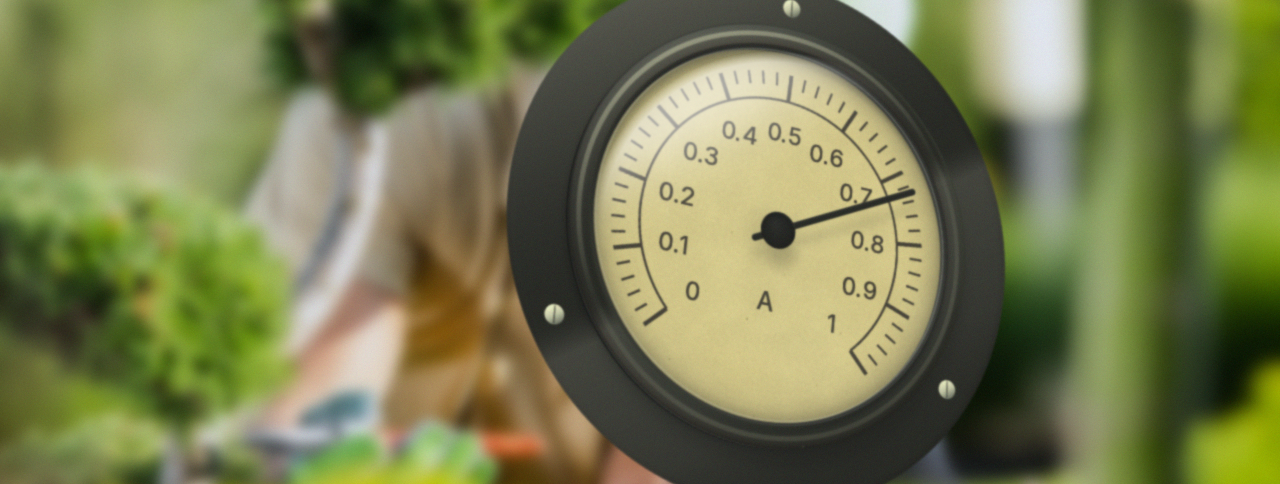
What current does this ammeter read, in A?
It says 0.73 A
